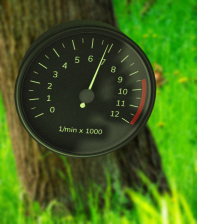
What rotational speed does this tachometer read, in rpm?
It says 6750 rpm
